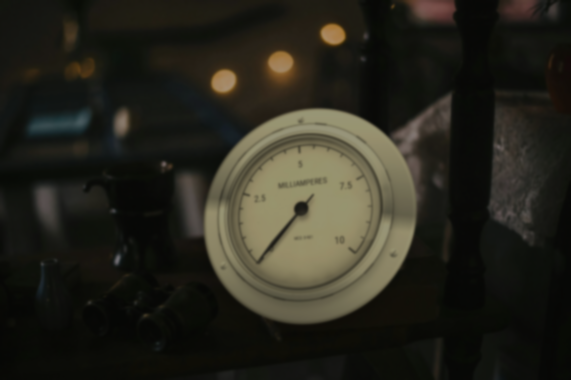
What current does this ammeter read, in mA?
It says 0 mA
